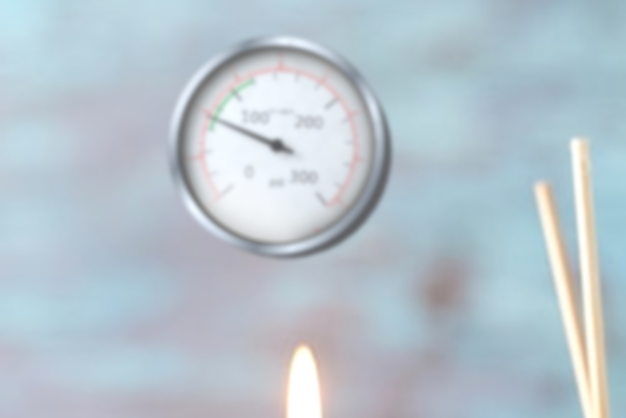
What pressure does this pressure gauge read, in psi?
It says 70 psi
